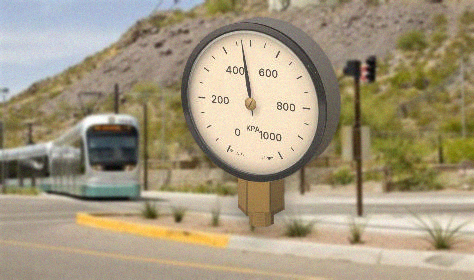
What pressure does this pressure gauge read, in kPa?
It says 475 kPa
